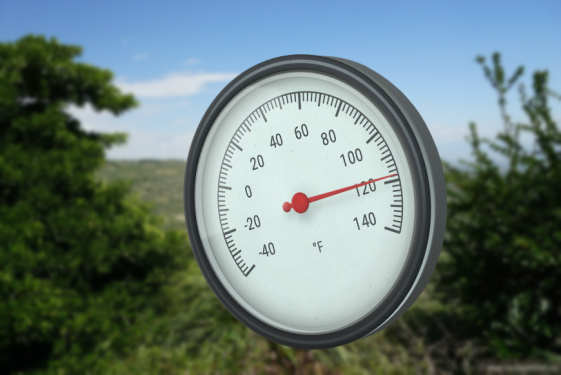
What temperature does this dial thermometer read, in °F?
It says 118 °F
